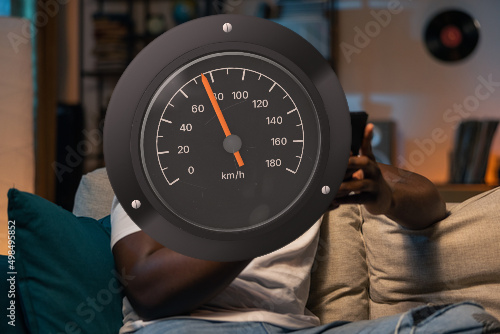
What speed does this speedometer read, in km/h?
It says 75 km/h
